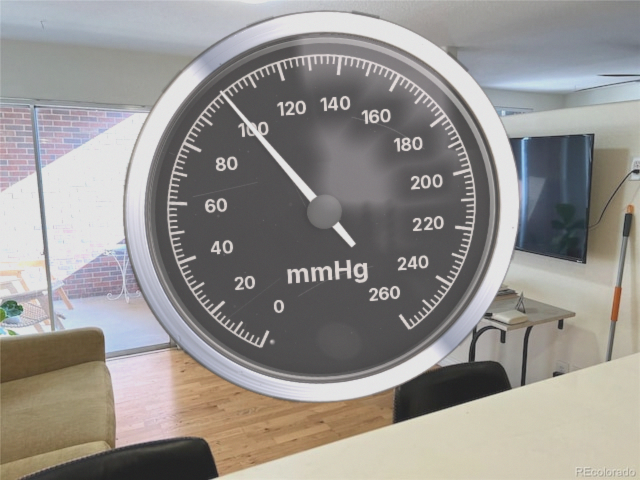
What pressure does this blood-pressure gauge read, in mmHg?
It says 100 mmHg
